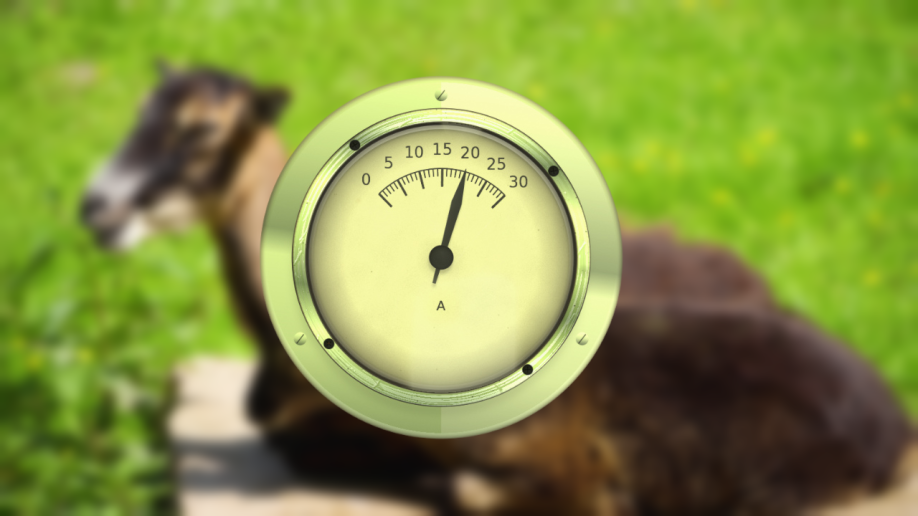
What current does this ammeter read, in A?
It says 20 A
